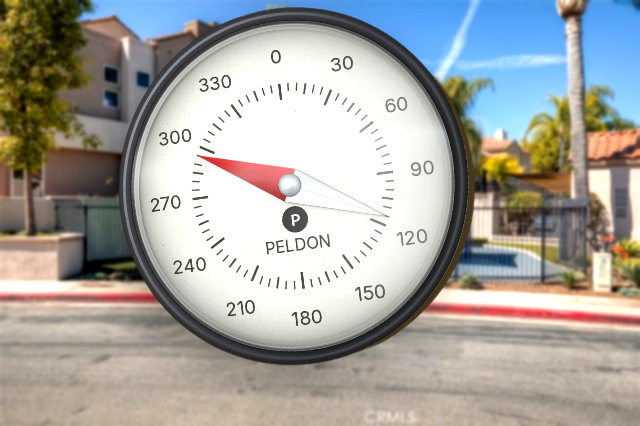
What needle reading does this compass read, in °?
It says 295 °
